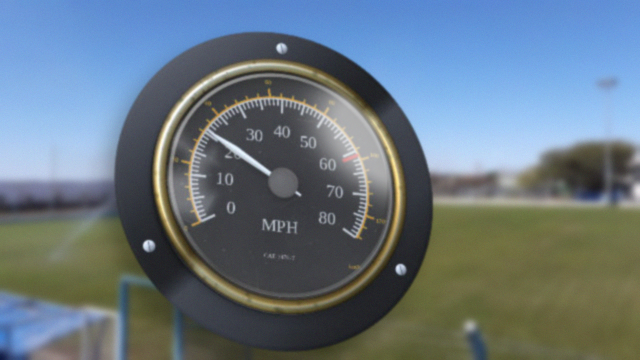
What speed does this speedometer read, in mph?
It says 20 mph
